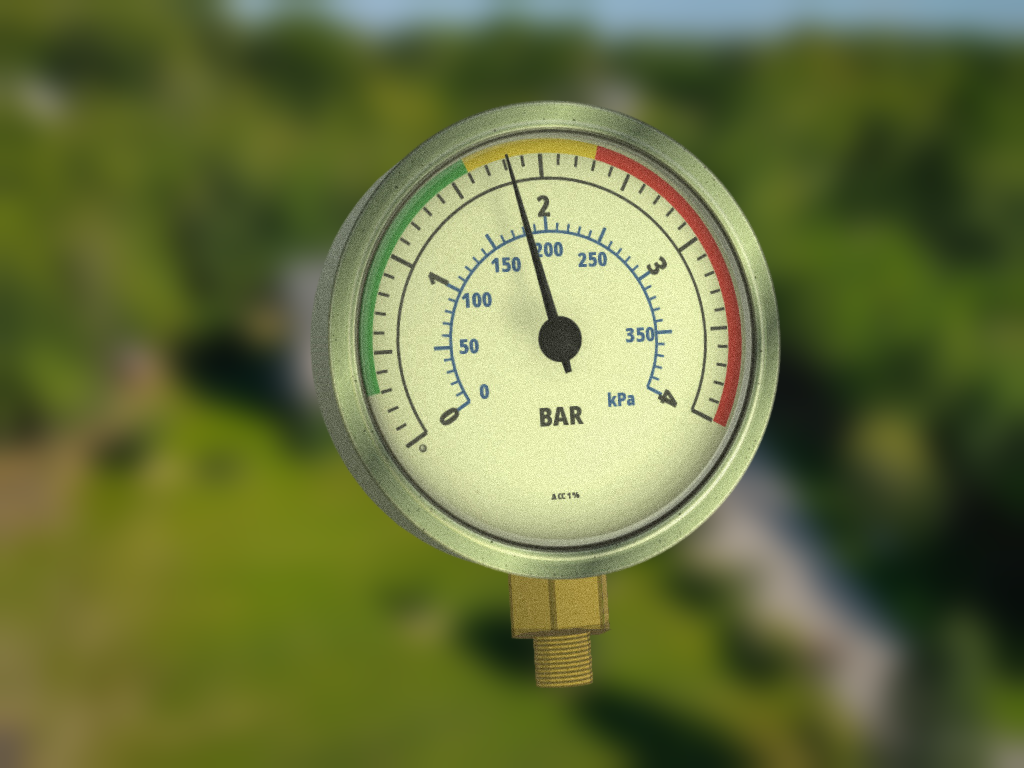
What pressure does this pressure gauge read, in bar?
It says 1.8 bar
